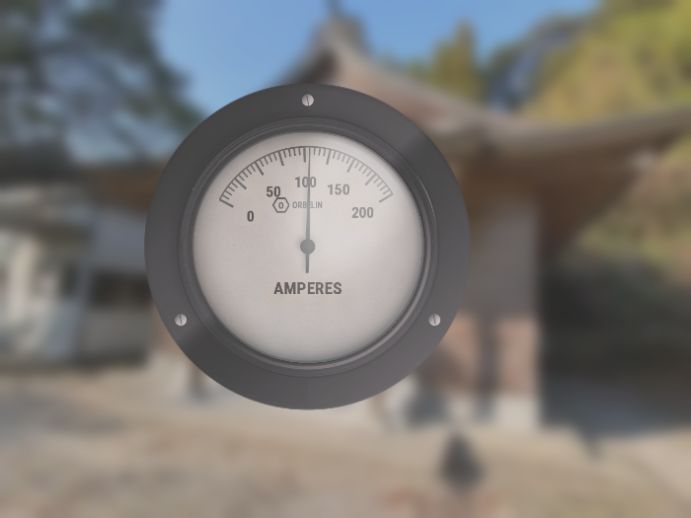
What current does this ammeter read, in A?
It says 105 A
